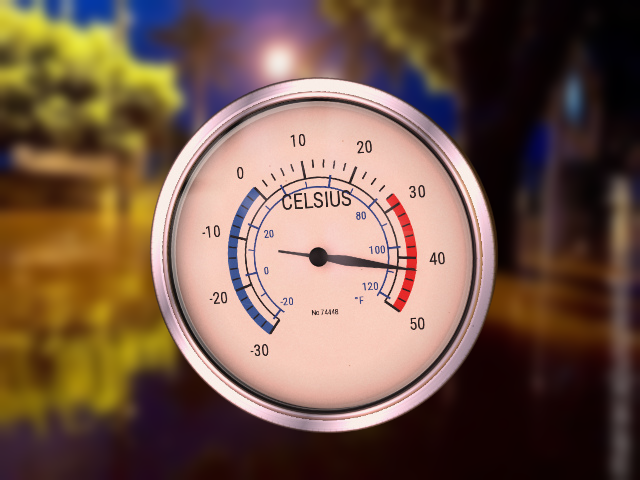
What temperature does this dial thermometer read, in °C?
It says 42 °C
